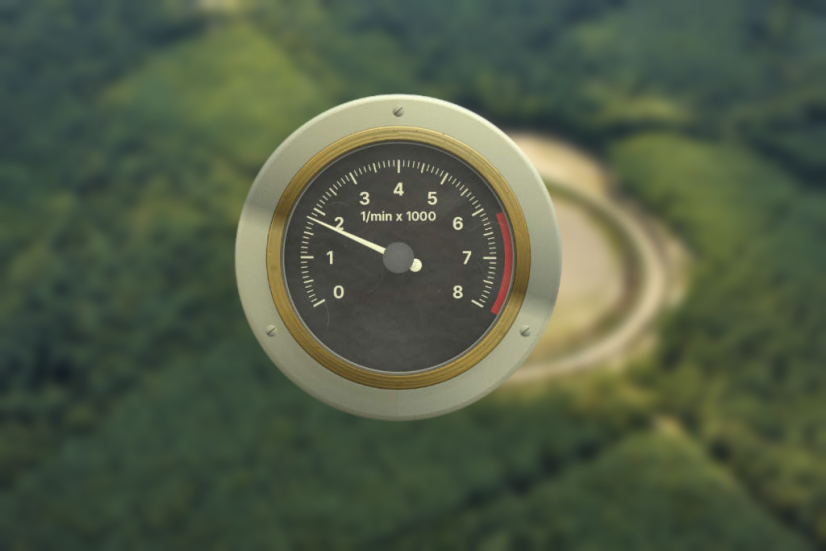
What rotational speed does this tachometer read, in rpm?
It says 1800 rpm
